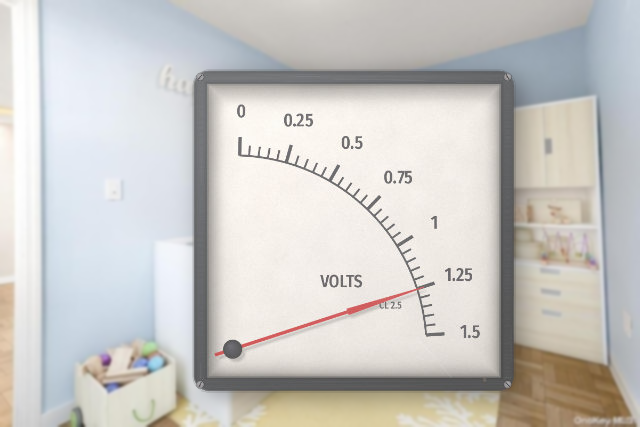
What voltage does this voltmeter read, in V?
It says 1.25 V
